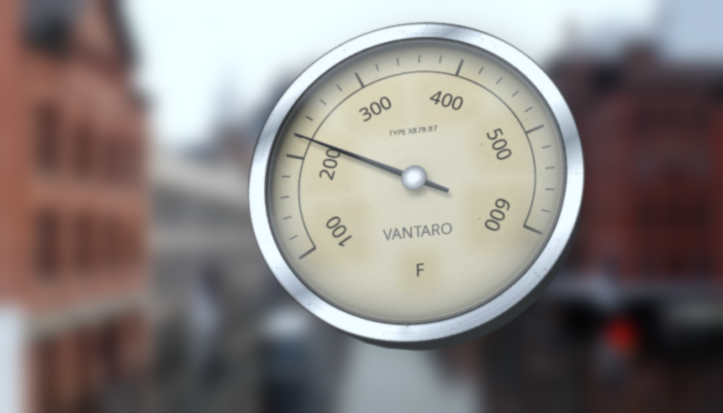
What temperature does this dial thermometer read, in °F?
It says 220 °F
